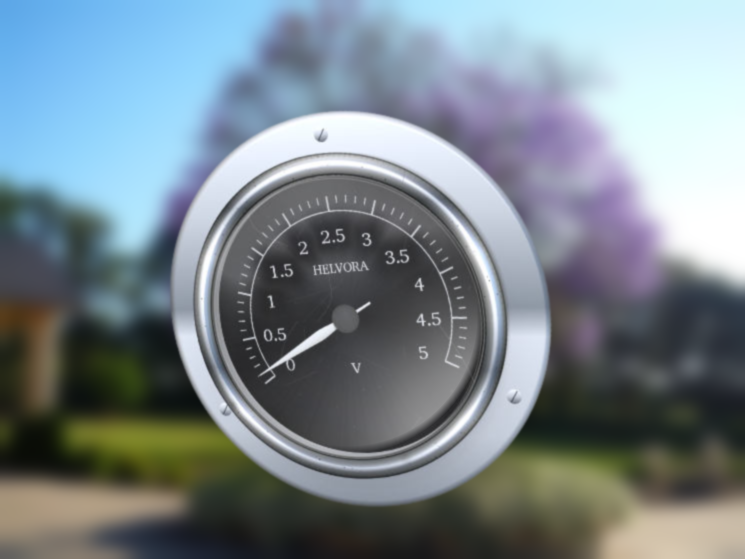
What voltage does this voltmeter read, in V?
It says 0.1 V
